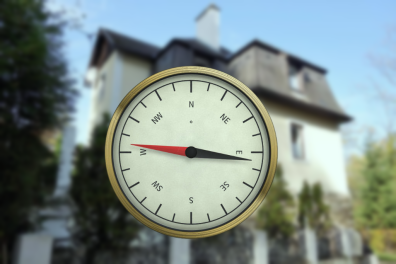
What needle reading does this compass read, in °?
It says 277.5 °
